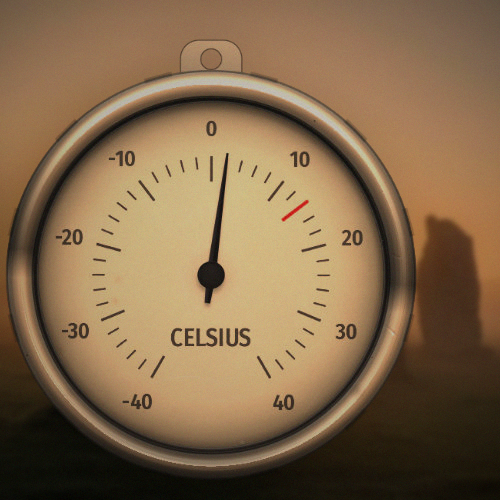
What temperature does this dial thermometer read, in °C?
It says 2 °C
